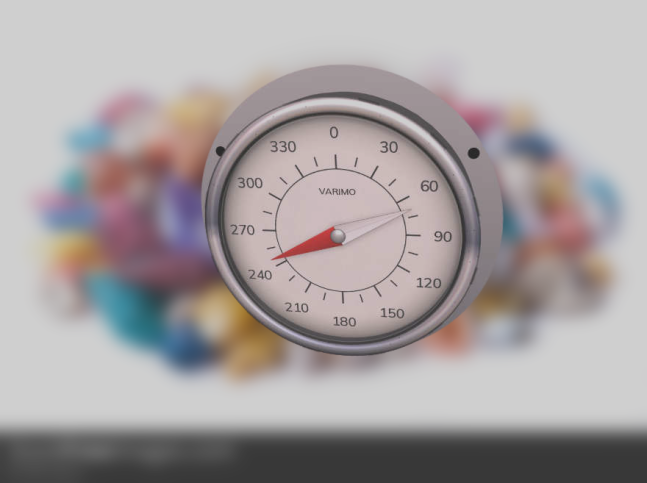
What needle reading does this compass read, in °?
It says 247.5 °
